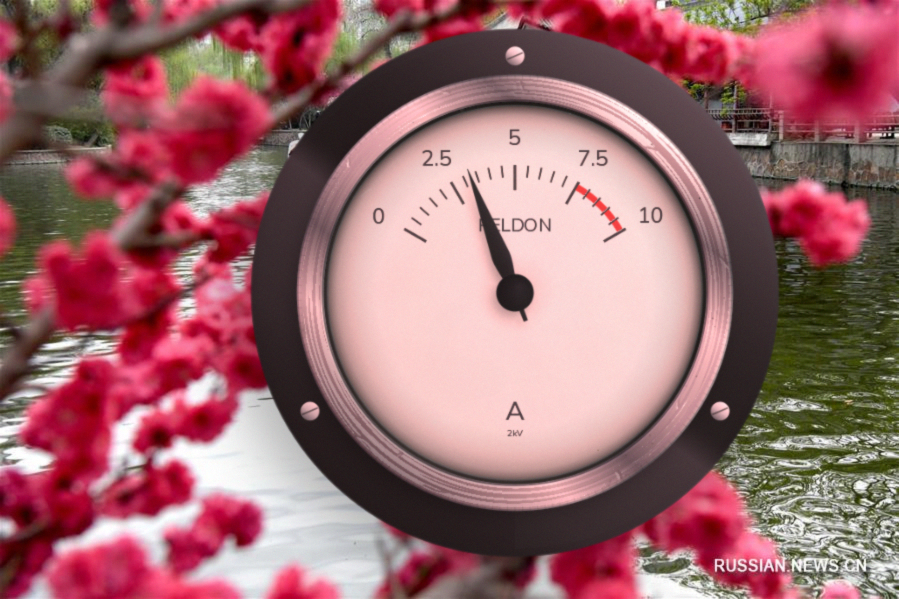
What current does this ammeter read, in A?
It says 3.25 A
